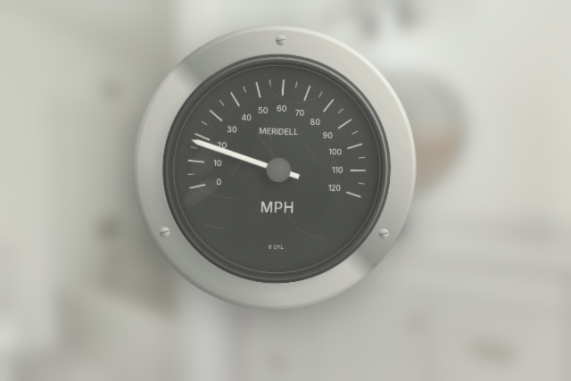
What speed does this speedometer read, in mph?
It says 17.5 mph
